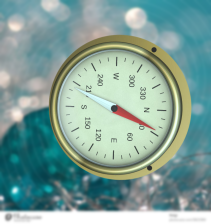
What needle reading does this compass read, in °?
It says 25 °
